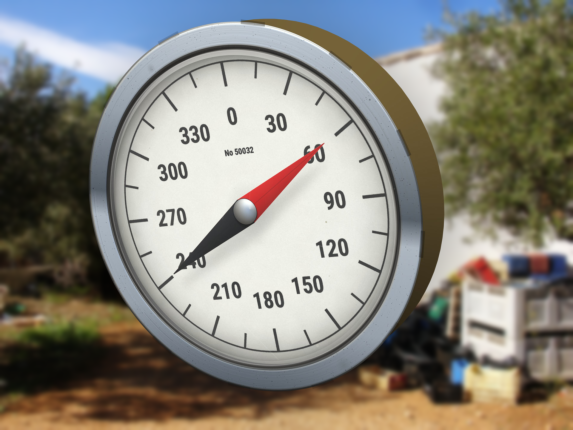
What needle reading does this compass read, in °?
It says 60 °
